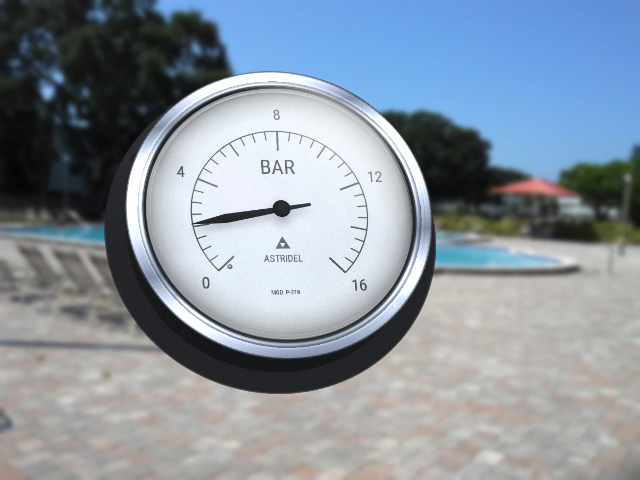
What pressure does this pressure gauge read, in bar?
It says 2 bar
